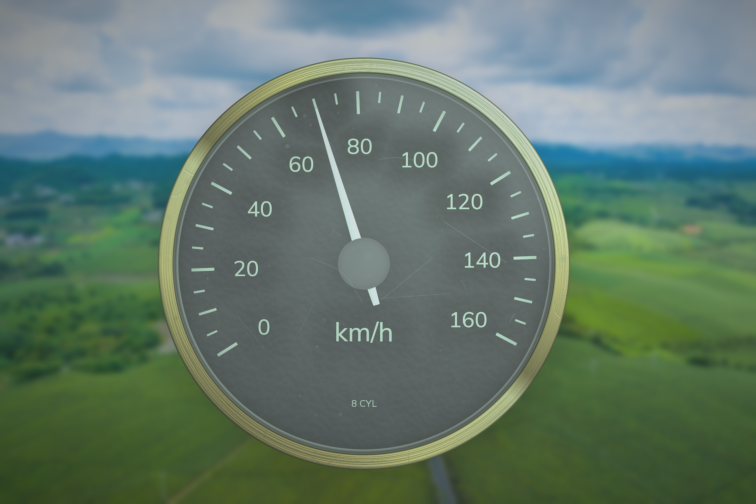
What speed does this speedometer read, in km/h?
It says 70 km/h
